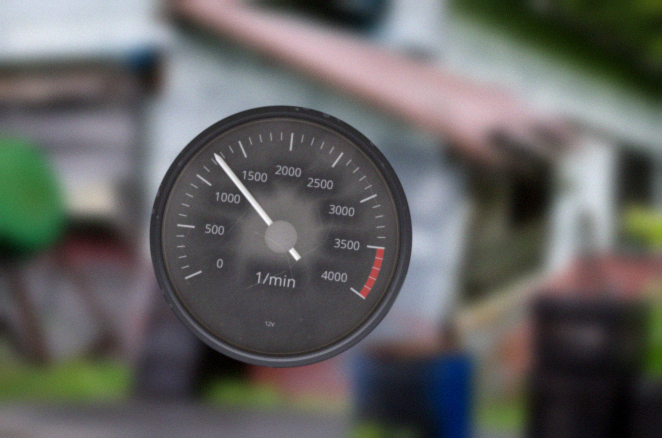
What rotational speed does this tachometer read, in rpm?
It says 1250 rpm
